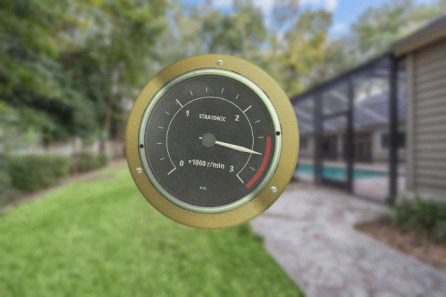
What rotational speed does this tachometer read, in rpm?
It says 2600 rpm
